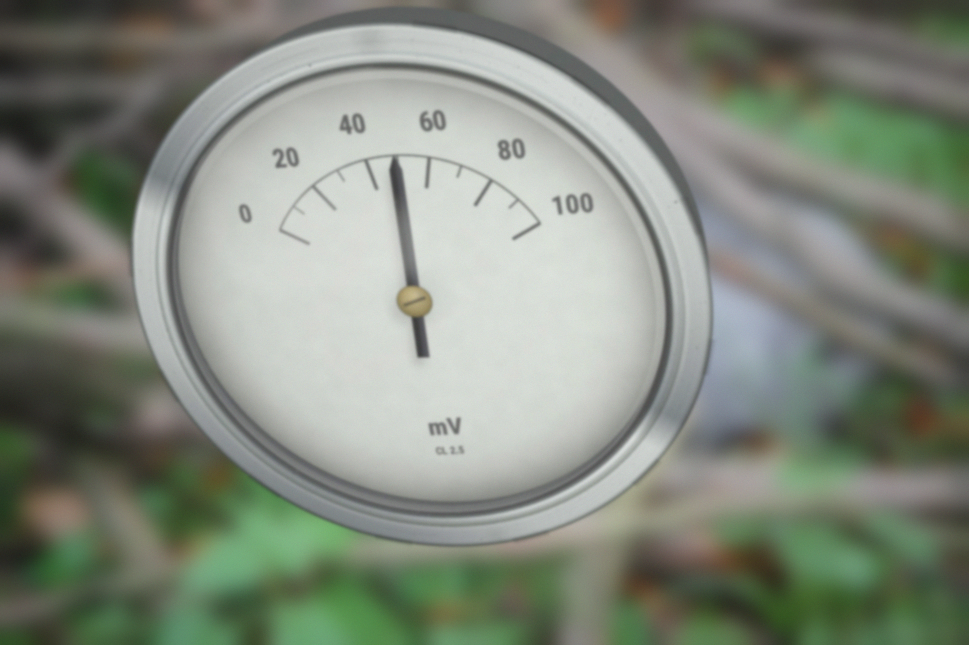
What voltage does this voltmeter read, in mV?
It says 50 mV
